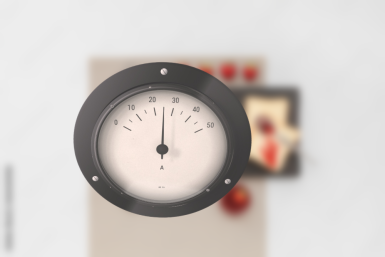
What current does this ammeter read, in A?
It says 25 A
